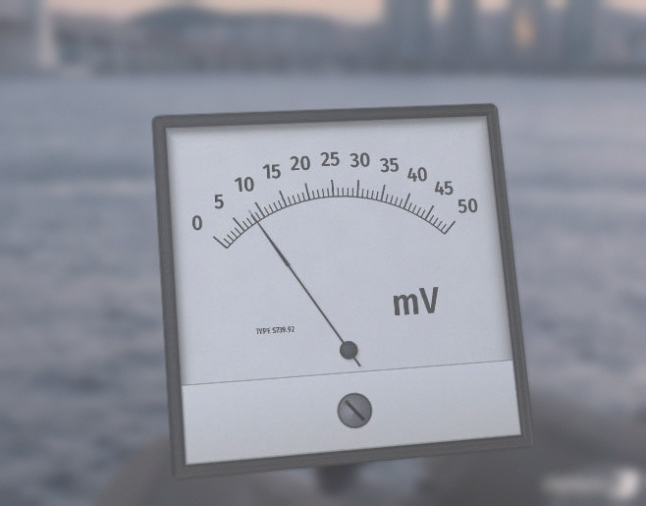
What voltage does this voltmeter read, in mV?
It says 8 mV
